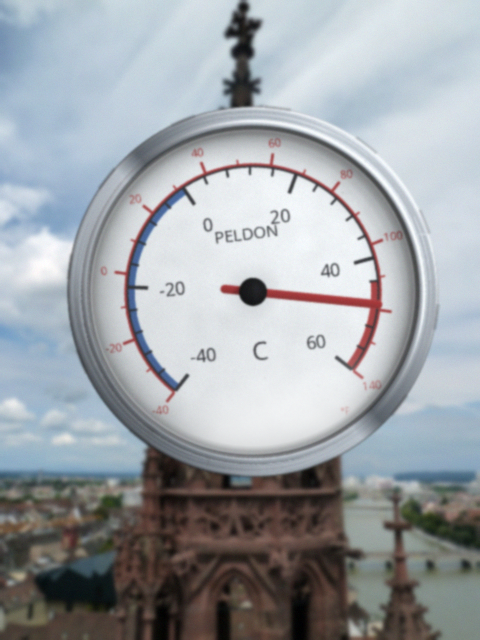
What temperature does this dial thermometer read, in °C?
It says 48 °C
